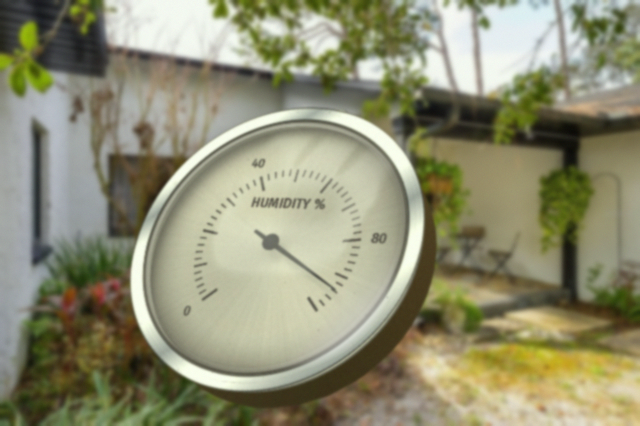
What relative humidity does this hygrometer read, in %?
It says 94 %
